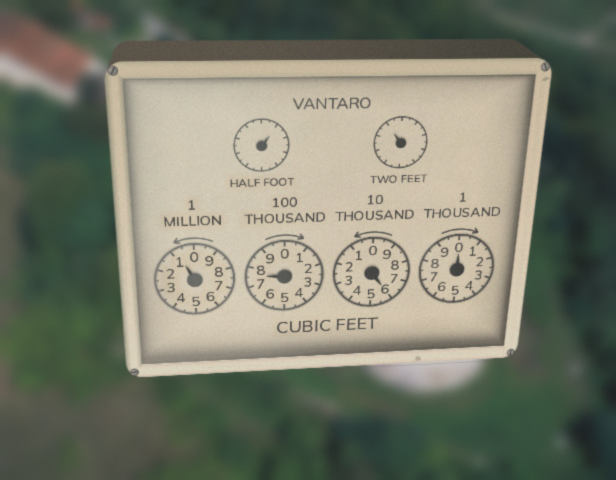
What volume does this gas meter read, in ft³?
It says 76000 ft³
